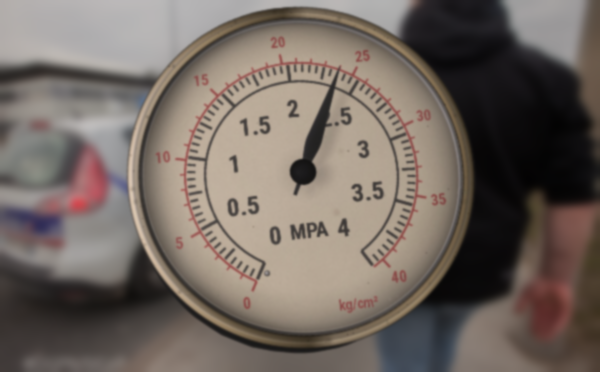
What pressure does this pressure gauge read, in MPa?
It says 2.35 MPa
